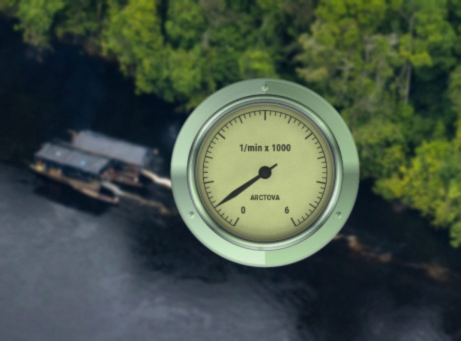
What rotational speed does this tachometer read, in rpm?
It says 500 rpm
